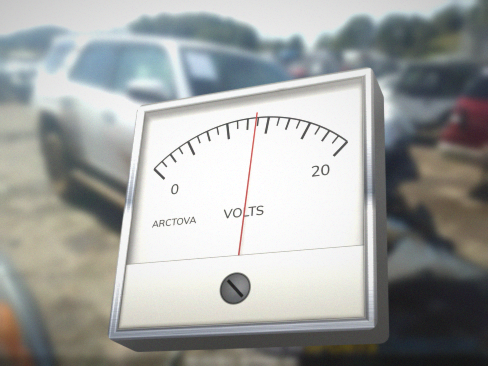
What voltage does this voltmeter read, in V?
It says 11 V
